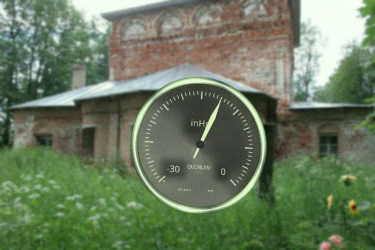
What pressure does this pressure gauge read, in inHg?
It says -12.5 inHg
